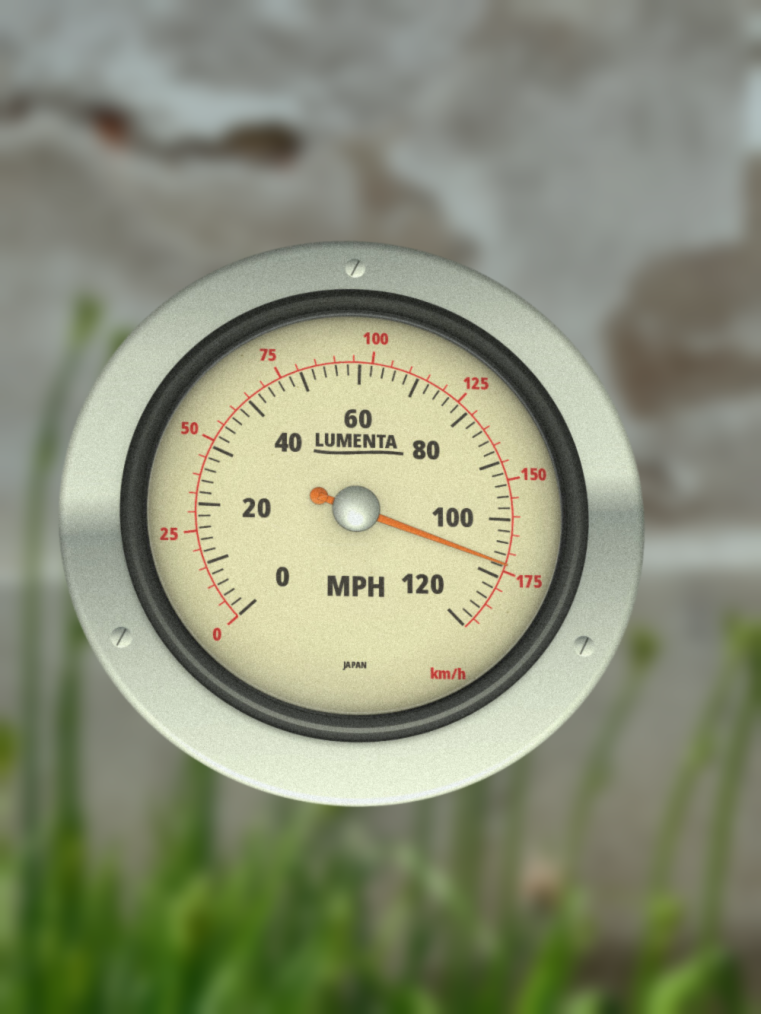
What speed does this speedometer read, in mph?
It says 108 mph
